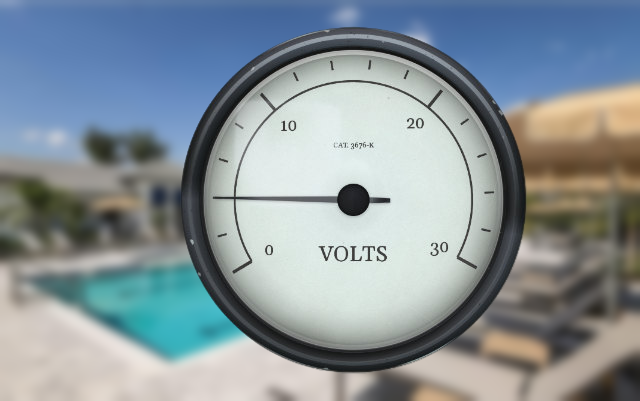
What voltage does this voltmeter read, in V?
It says 4 V
